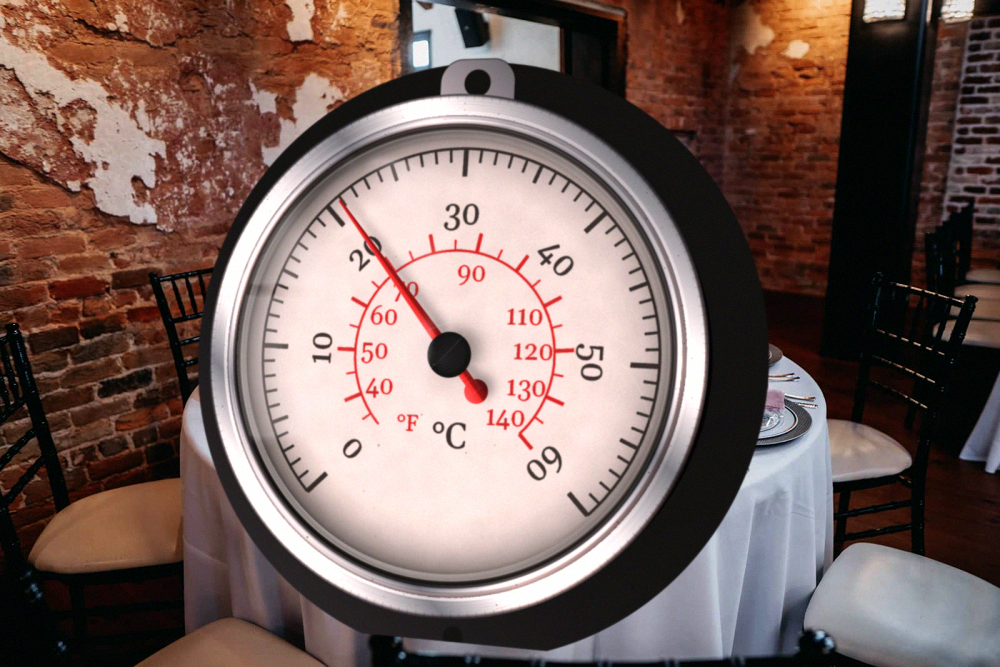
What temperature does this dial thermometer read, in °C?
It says 21 °C
